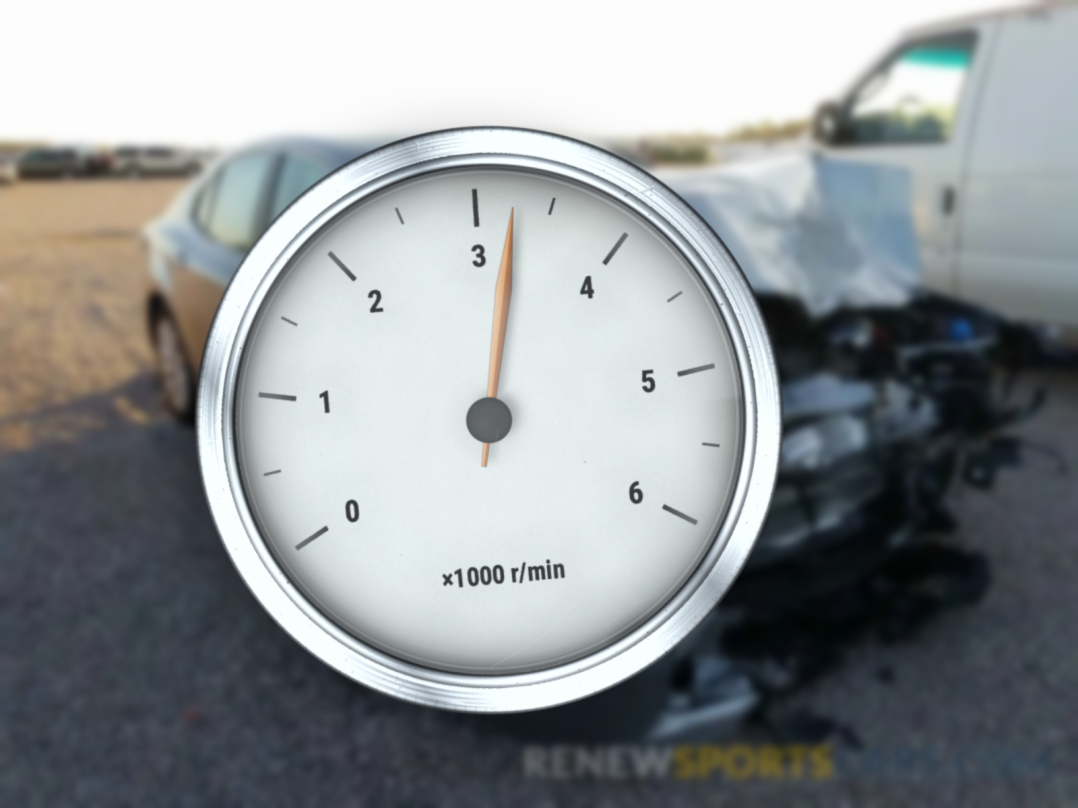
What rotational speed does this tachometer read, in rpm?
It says 3250 rpm
